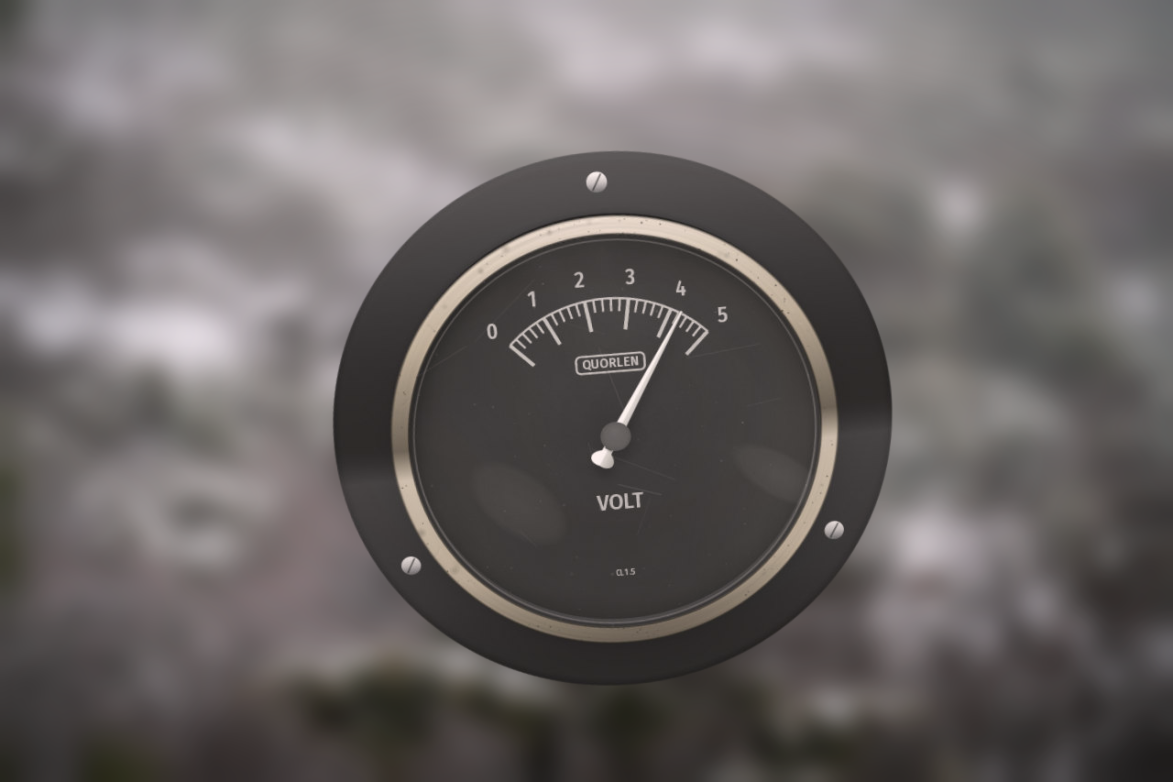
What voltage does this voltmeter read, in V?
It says 4.2 V
